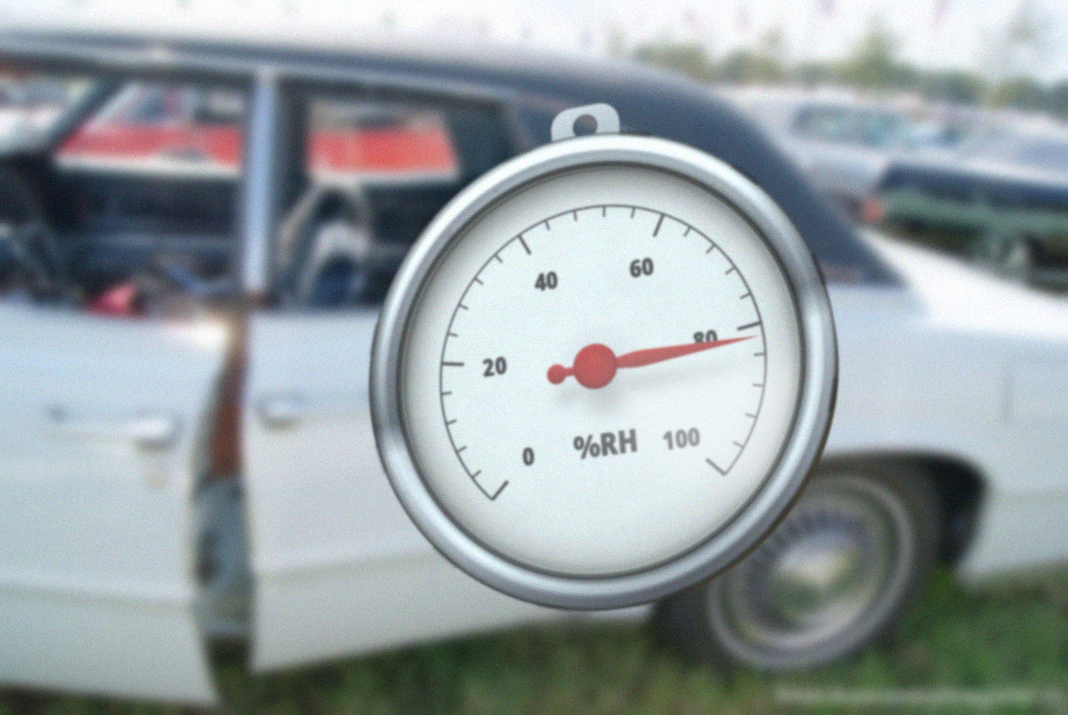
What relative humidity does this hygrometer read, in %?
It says 82 %
